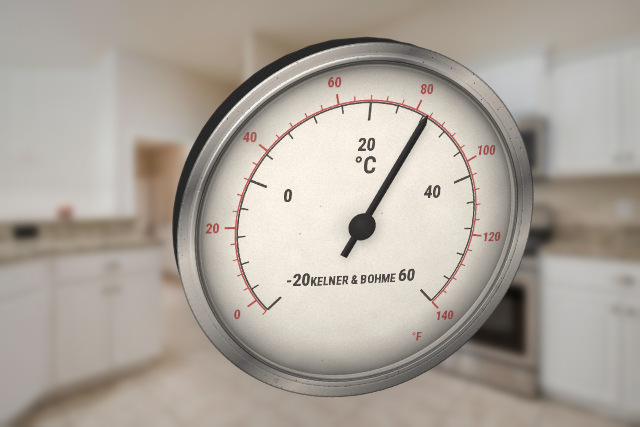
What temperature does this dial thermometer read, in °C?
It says 28 °C
